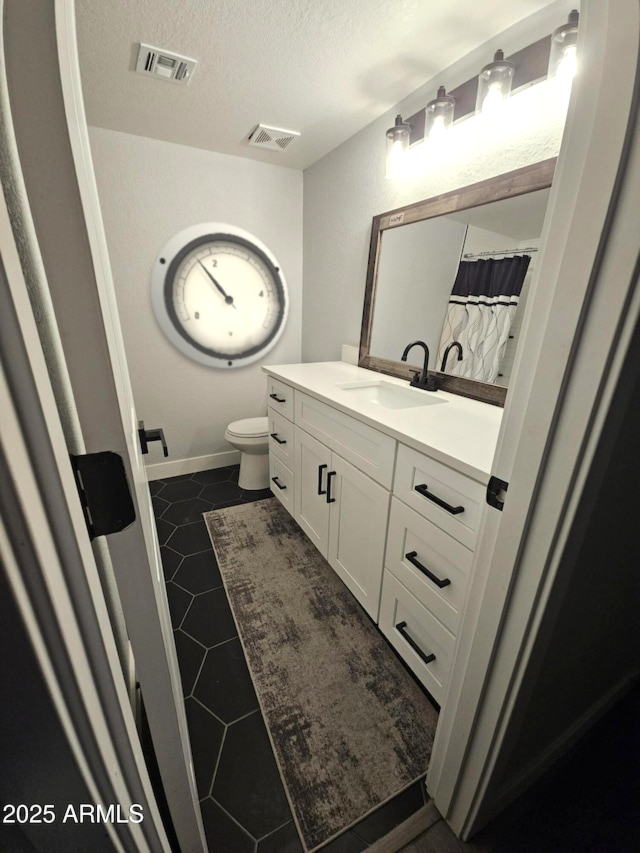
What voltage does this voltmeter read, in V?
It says 1.6 V
